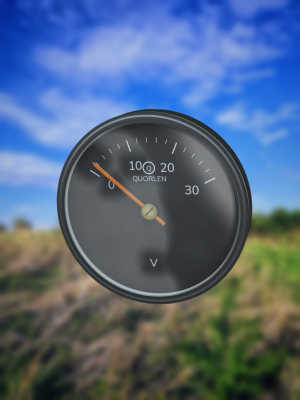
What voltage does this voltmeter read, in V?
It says 2 V
